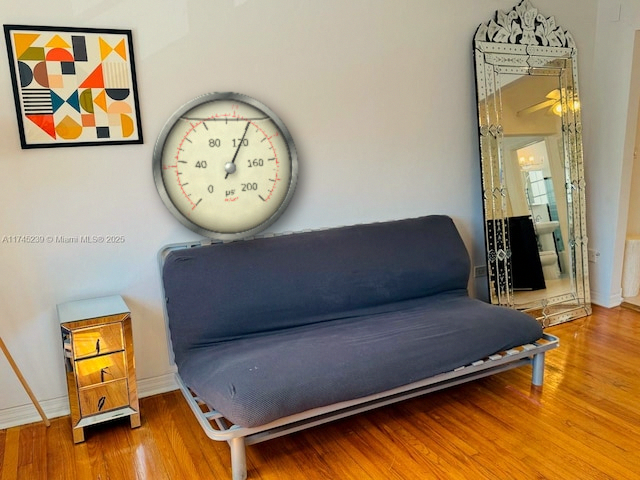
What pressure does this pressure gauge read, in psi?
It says 120 psi
